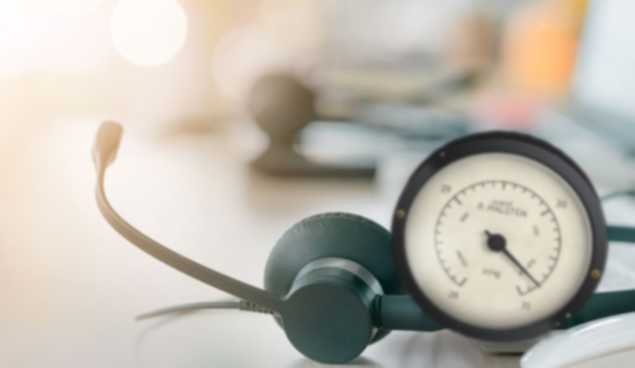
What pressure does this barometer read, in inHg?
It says 30.8 inHg
